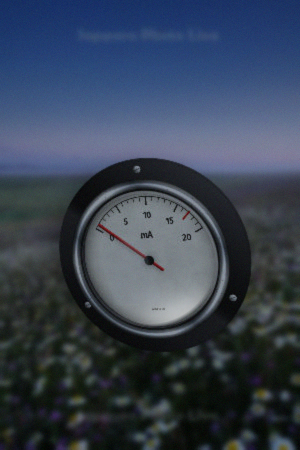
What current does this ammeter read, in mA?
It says 1 mA
